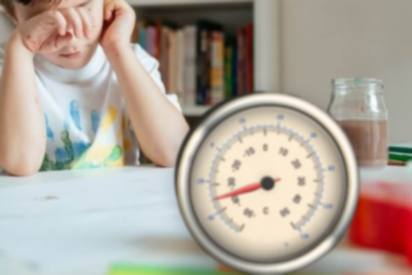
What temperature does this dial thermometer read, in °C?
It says -35 °C
